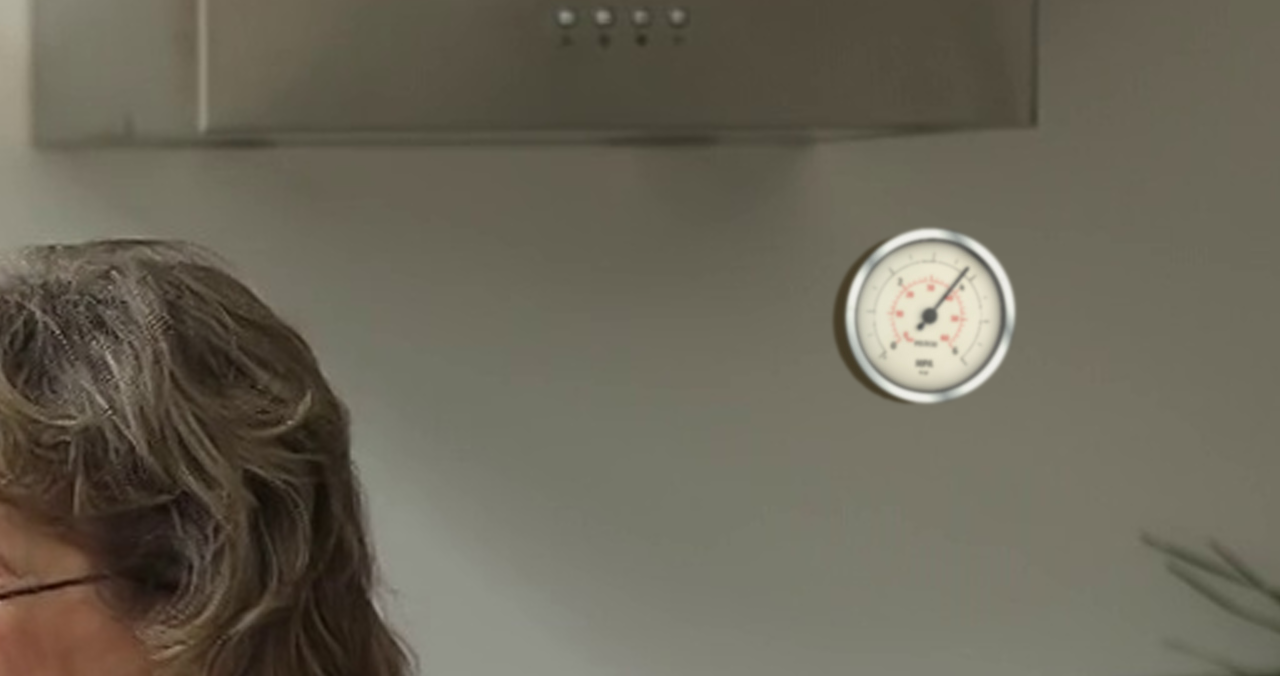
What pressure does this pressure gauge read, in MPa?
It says 3.75 MPa
